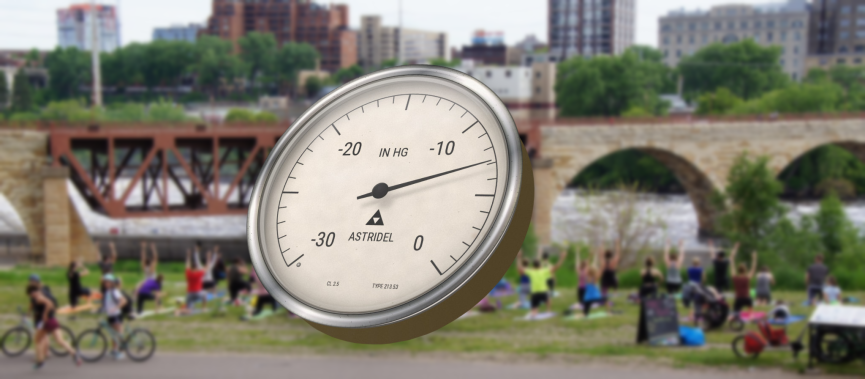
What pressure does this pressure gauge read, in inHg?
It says -7 inHg
